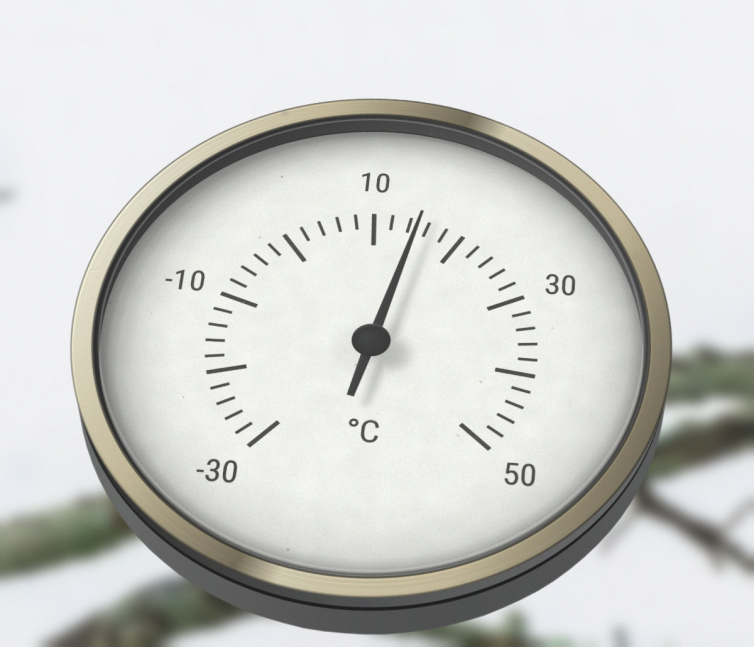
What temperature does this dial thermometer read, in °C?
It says 15 °C
